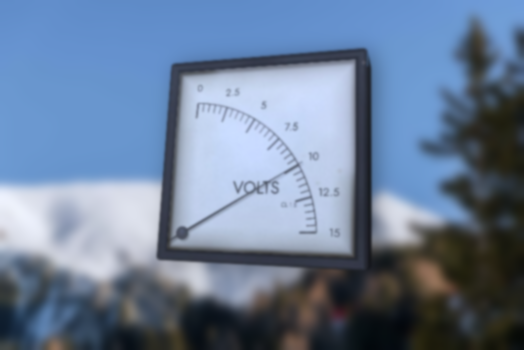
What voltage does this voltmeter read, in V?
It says 10 V
